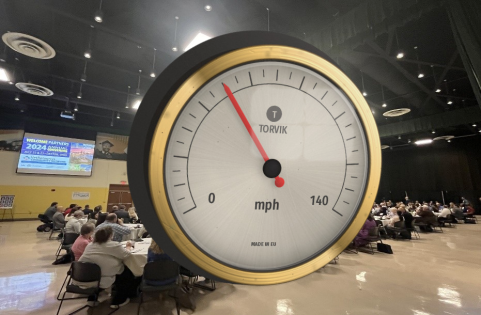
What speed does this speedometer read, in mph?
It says 50 mph
